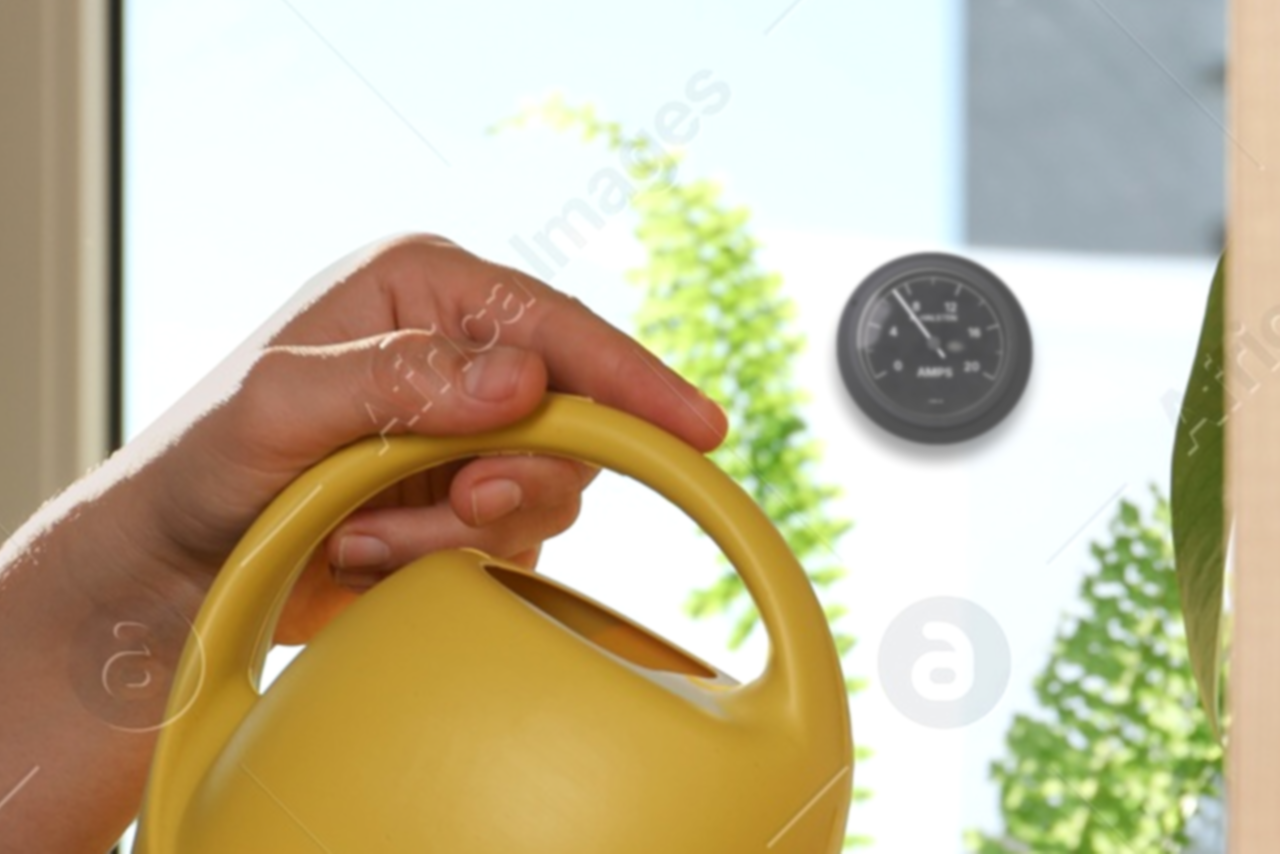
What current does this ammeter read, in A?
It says 7 A
